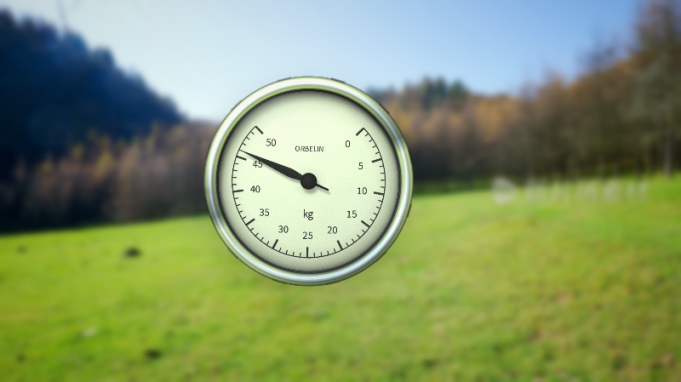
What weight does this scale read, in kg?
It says 46 kg
